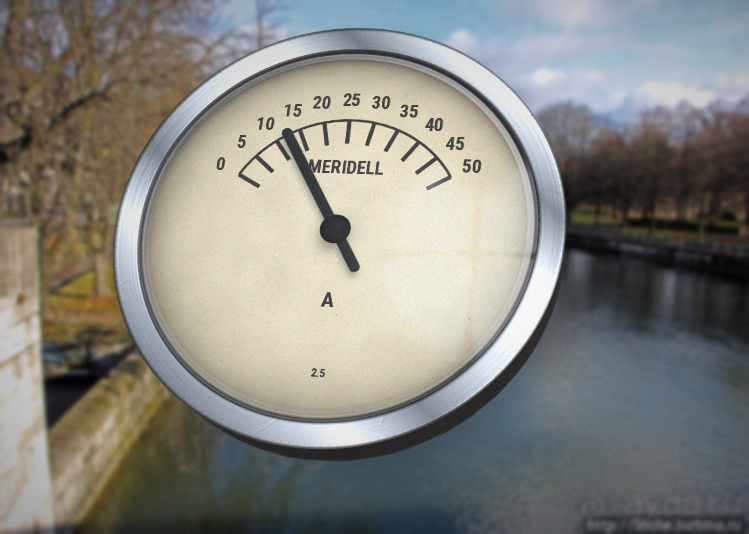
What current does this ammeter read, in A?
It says 12.5 A
